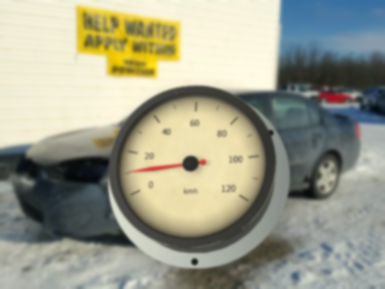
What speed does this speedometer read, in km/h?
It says 10 km/h
